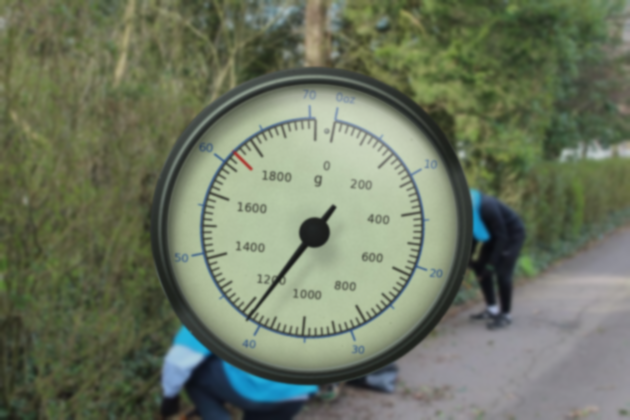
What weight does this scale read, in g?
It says 1180 g
